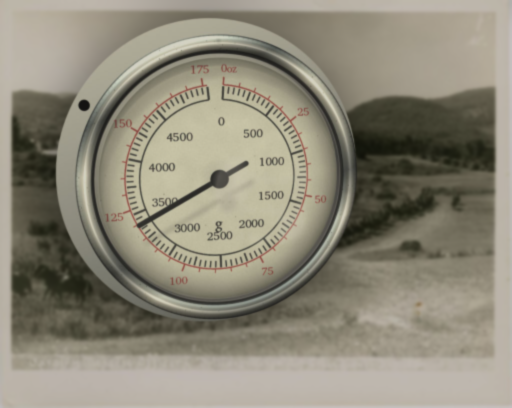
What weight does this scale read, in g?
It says 3400 g
